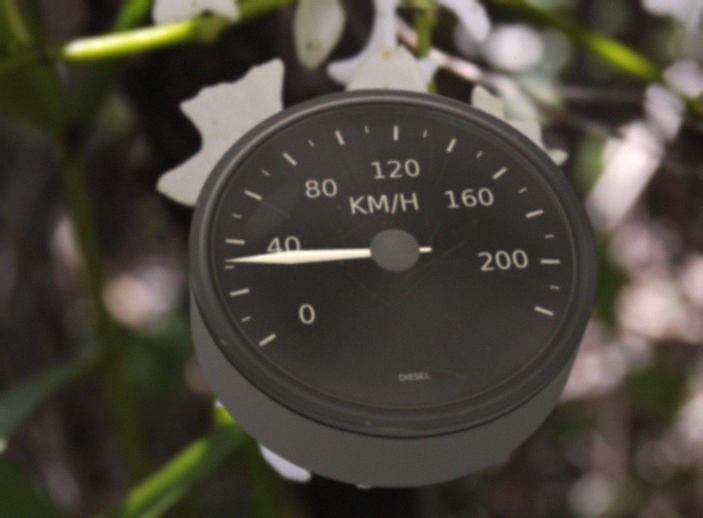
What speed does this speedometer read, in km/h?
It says 30 km/h
